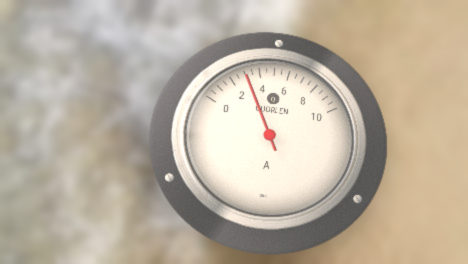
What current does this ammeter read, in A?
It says 3 A
